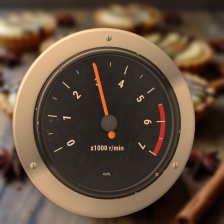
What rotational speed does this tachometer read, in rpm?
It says 3000 rpm
